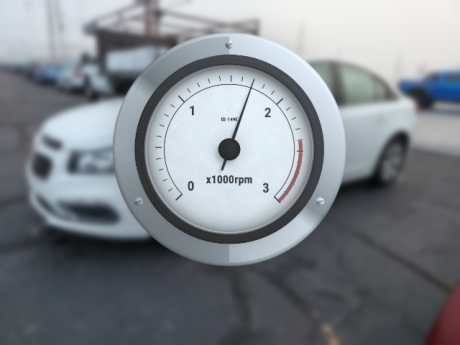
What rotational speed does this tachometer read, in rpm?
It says 1700 rpm
